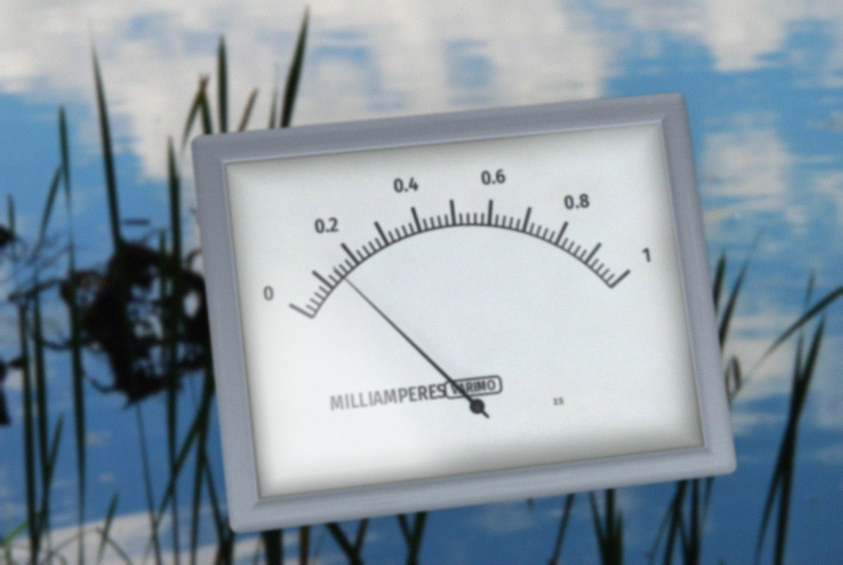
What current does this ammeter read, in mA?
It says 0.14 mA
